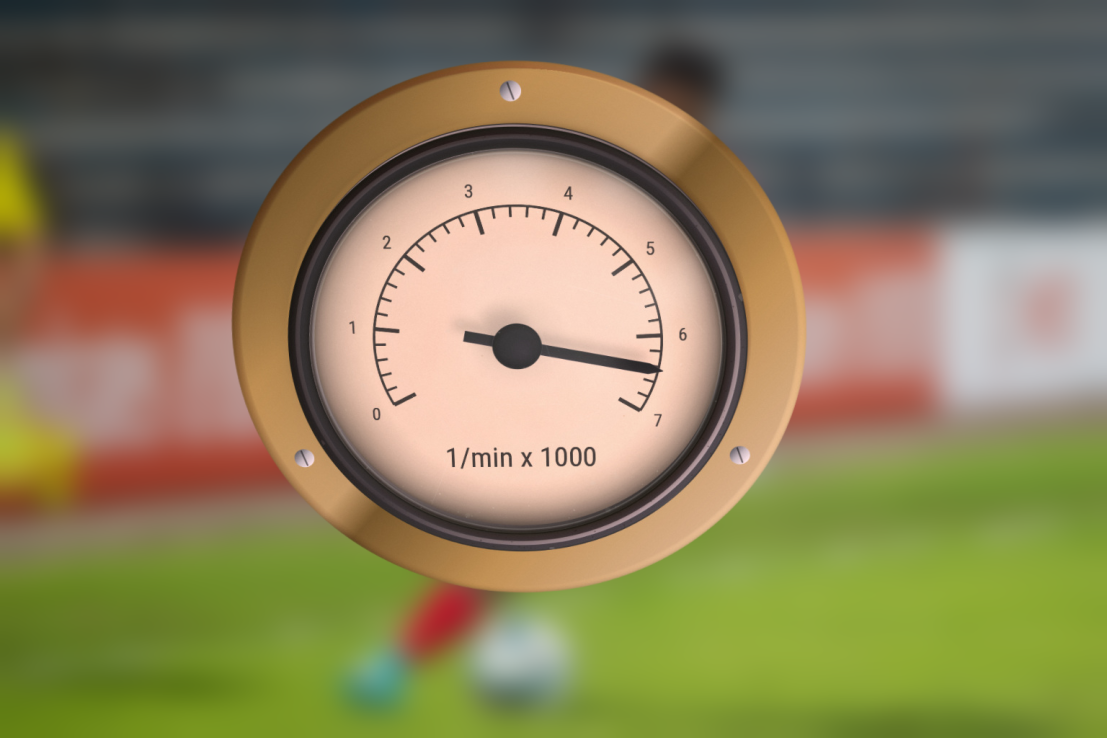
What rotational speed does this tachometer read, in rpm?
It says 6400 rpm
